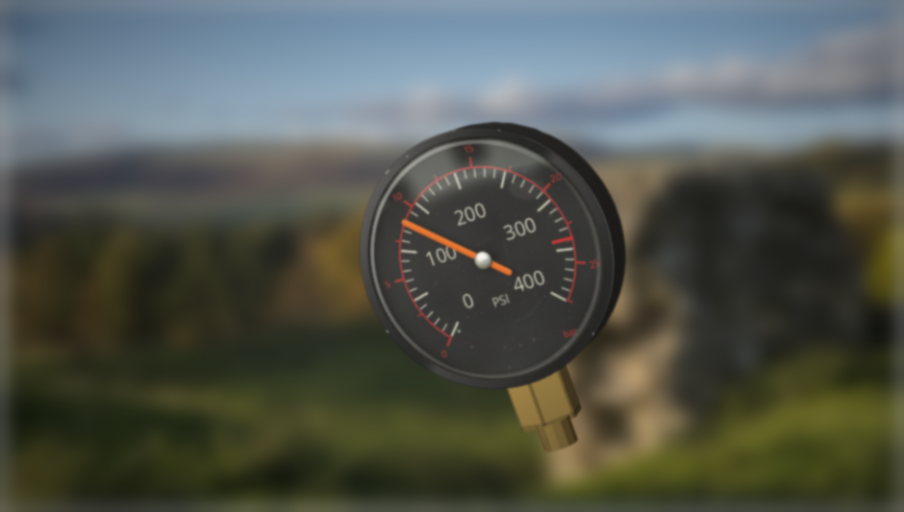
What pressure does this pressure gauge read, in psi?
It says 130 psi
